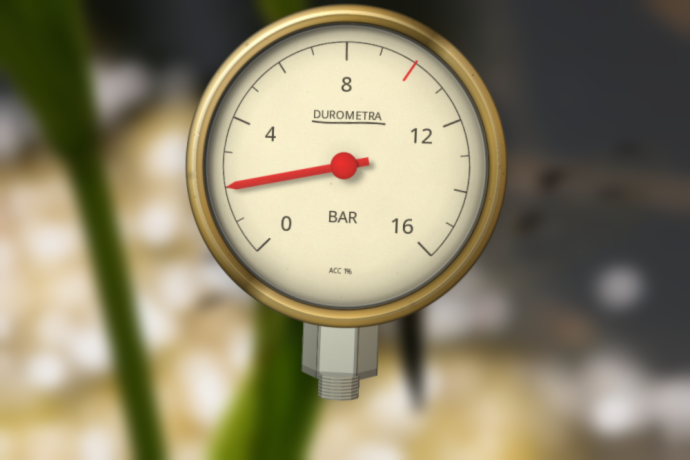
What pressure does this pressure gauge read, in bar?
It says 2 bar
